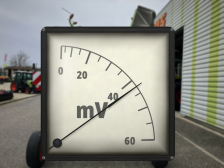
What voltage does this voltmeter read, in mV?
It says 42.5 mV
